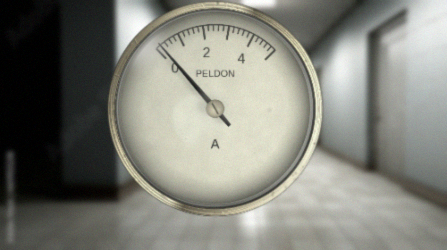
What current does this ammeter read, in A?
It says 0.2 A
